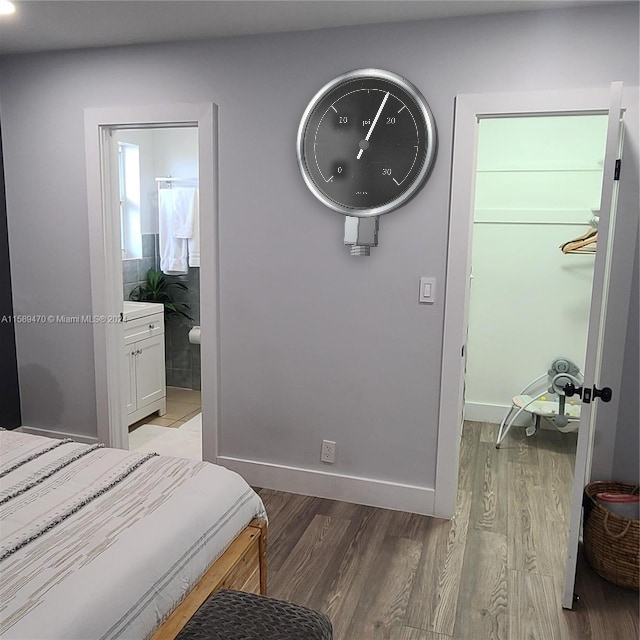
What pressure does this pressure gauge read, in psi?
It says 17.5 psi
